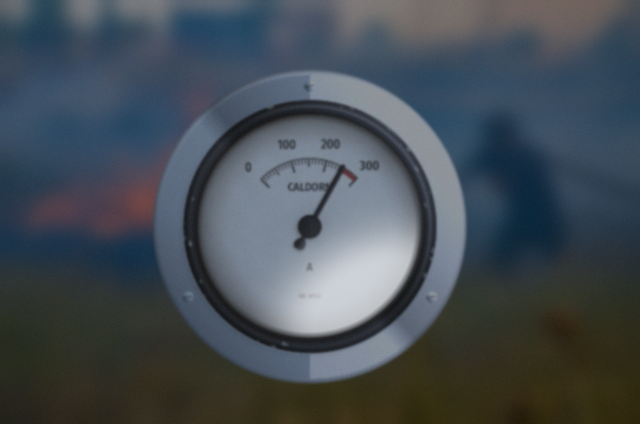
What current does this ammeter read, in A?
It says 250 A
